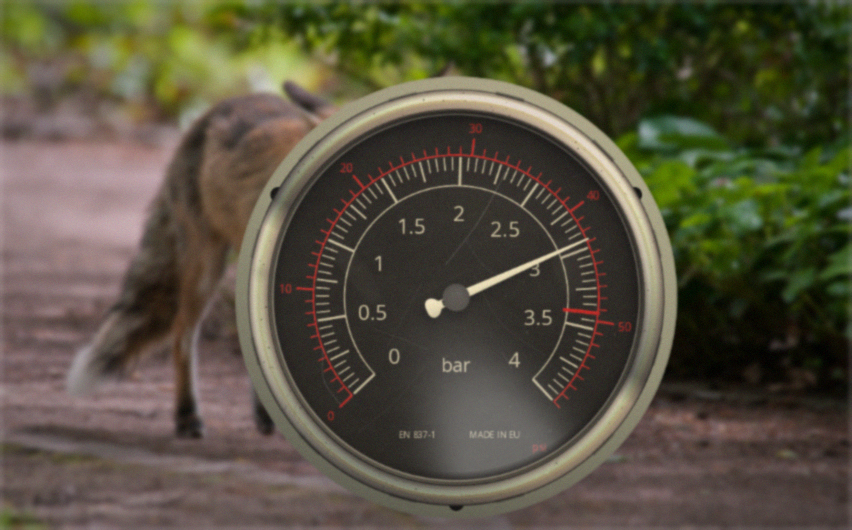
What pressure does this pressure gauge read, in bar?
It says 2.95 bar
